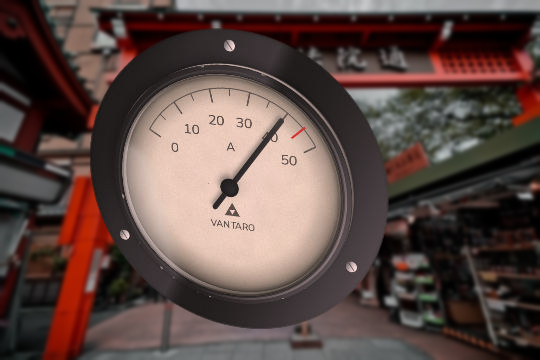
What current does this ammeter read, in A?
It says 40 A
